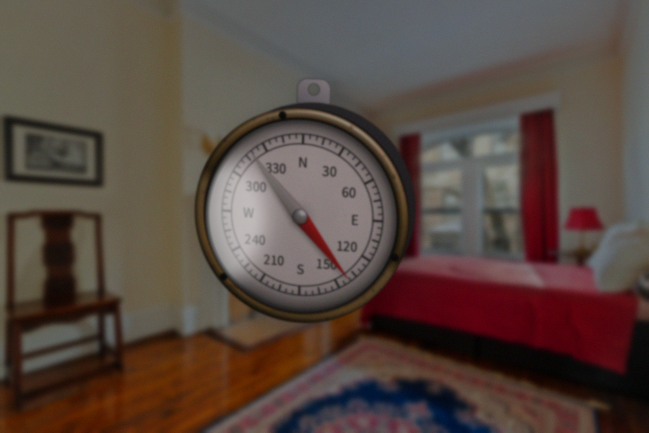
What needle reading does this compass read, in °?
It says 140 °
